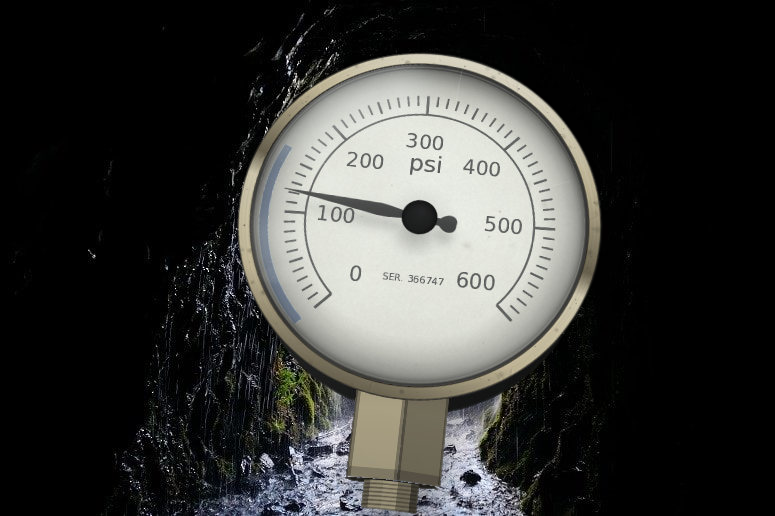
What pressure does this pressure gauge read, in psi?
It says 120 psi
